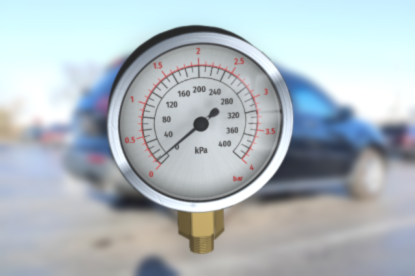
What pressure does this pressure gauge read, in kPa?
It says 10 kPa
